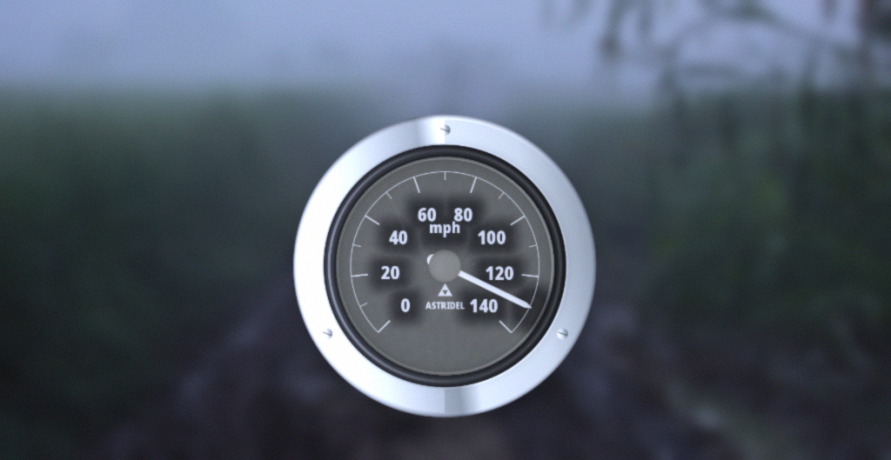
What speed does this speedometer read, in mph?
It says 130 mph
